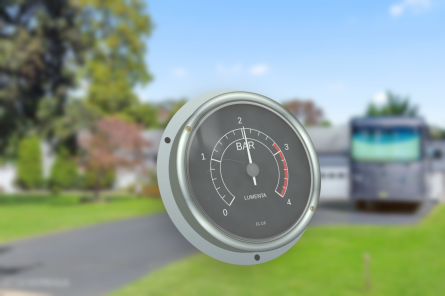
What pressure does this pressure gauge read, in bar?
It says 2 bar
